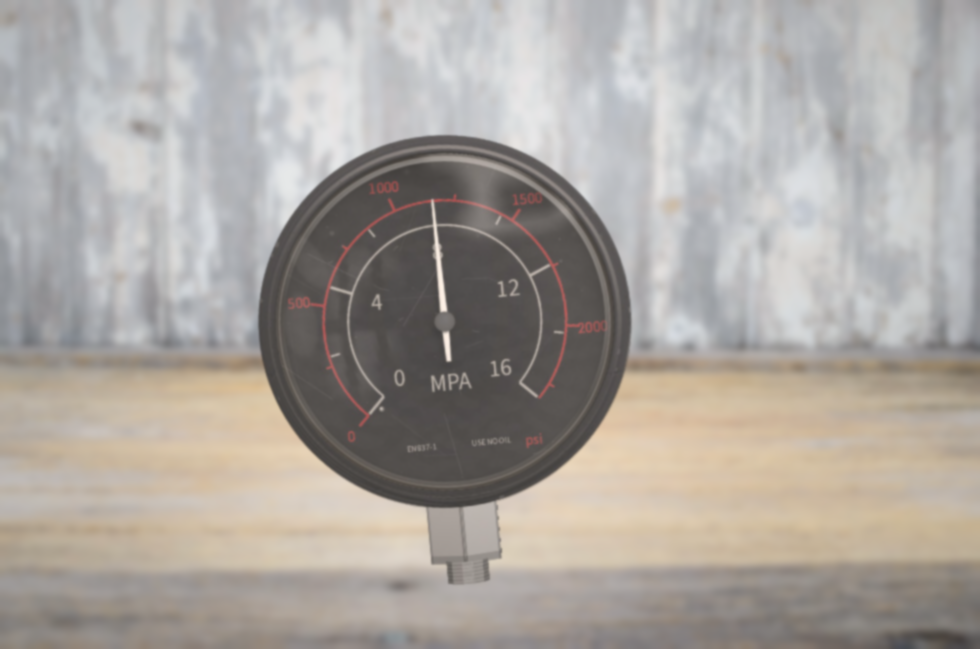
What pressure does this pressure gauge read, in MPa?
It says 8 MPa
